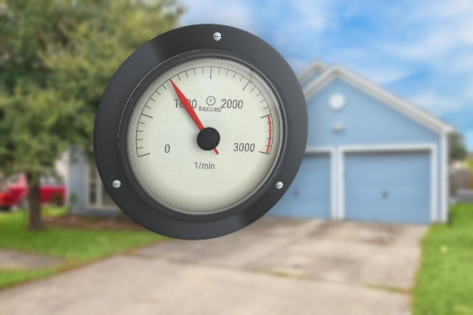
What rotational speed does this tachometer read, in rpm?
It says 1000 rpm
